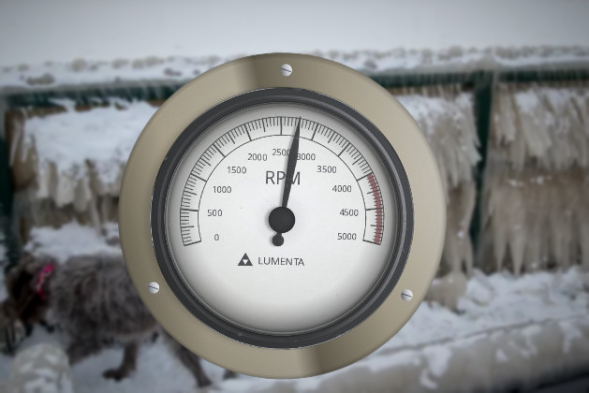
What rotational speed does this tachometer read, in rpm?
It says 2750 rpm
